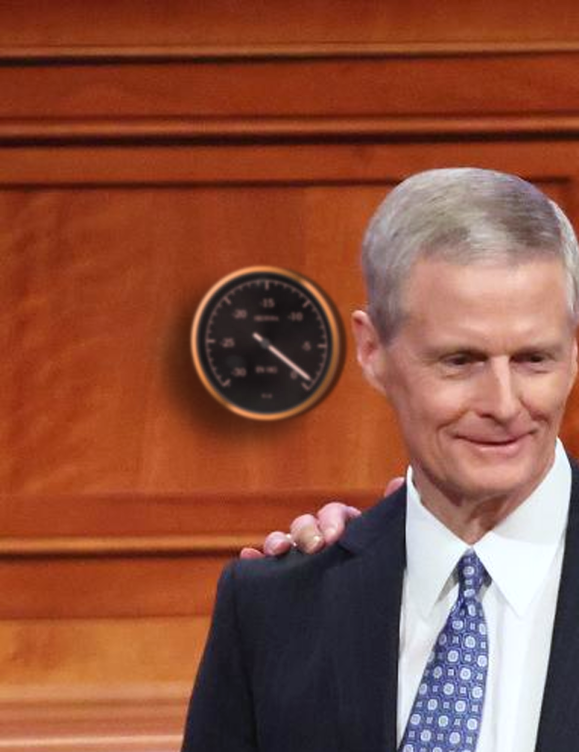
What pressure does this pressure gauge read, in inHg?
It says -1 inHg
